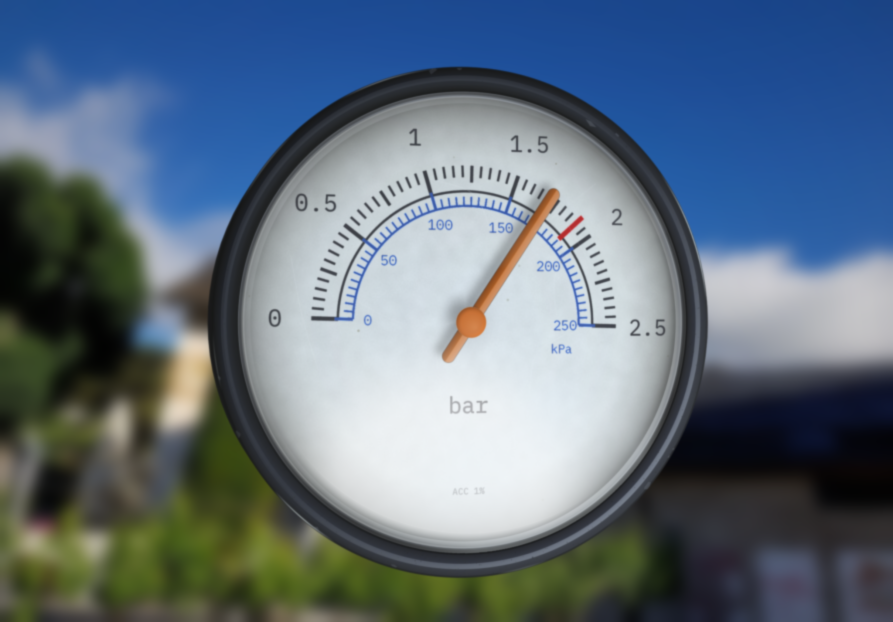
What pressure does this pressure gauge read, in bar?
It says 1.7 bar
